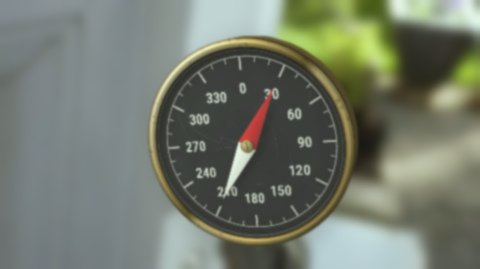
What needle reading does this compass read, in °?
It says 30 °
